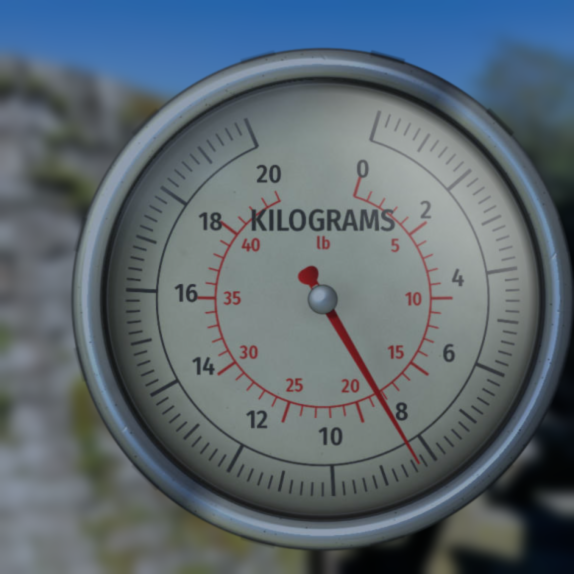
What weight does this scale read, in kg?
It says 8.3 kg
